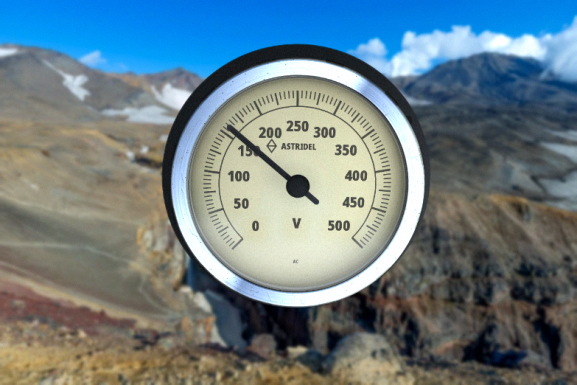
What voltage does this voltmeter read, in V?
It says 160 V
